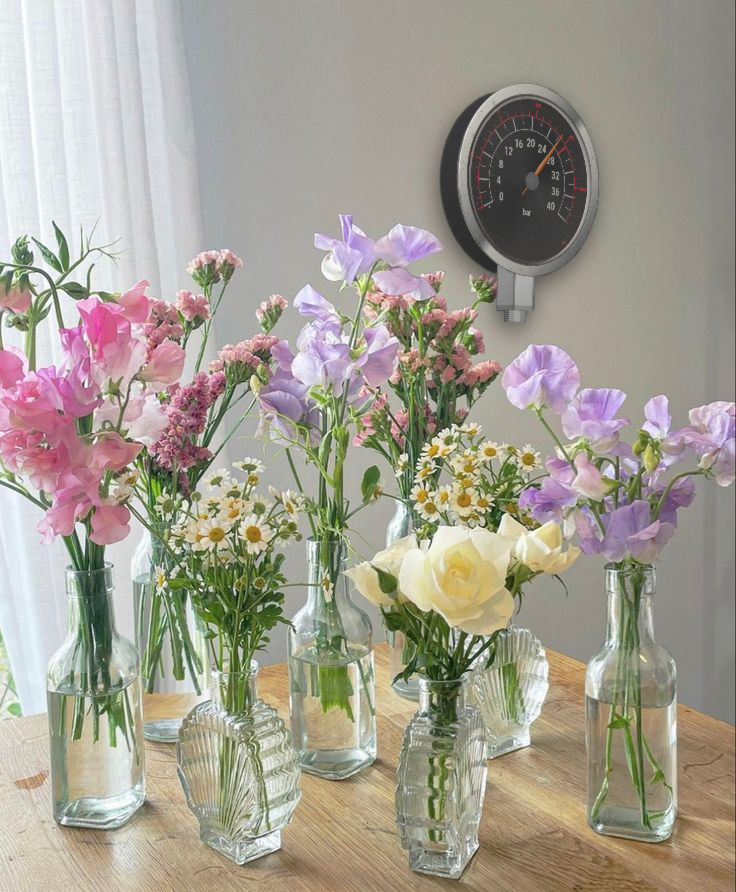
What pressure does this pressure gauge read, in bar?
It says 26 bar
